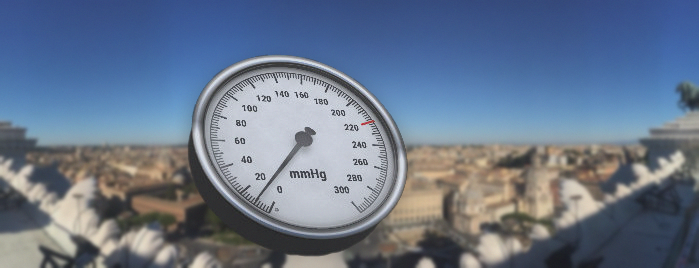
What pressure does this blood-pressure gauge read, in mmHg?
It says 10 mmHg
